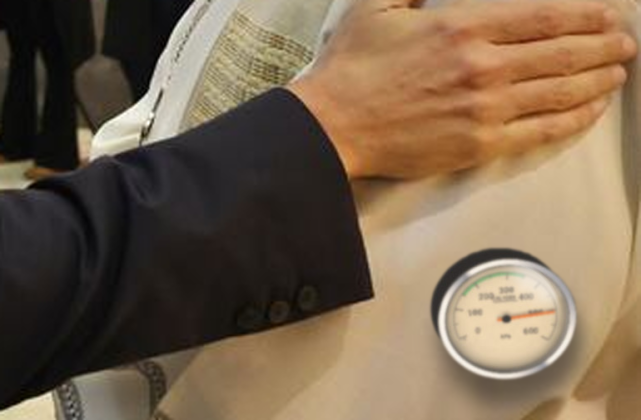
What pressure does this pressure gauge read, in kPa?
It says 500 kPa
